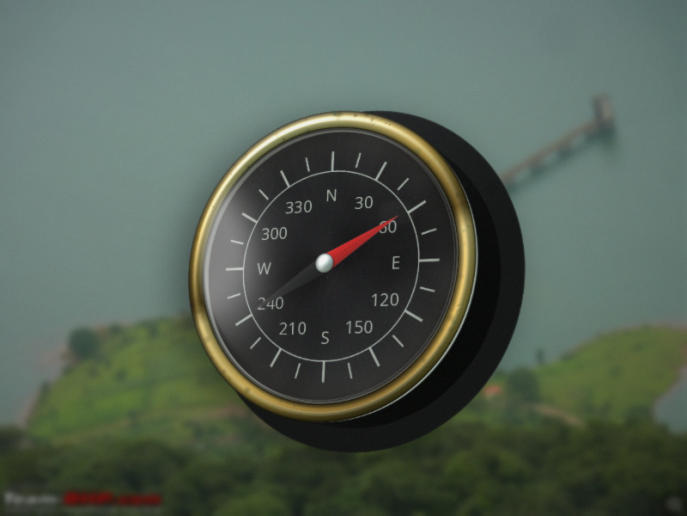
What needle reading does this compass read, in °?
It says 60 °
